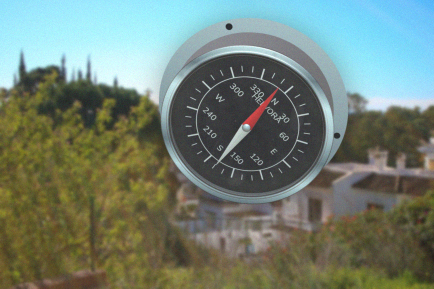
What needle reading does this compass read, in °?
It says 350 °
